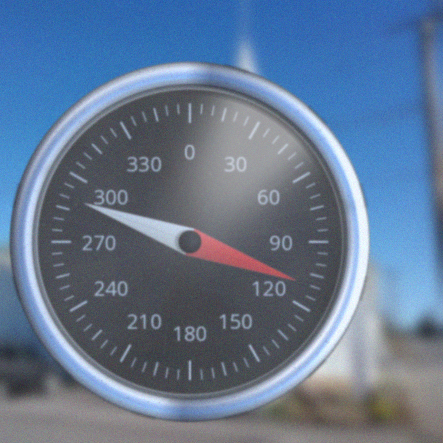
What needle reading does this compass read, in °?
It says 110 °
